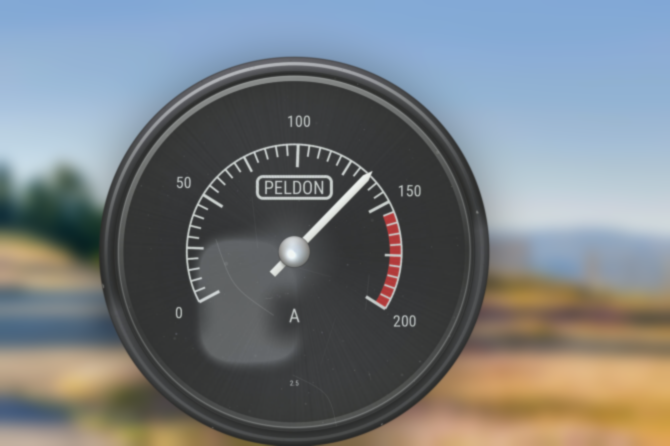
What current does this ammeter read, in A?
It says 135 A
